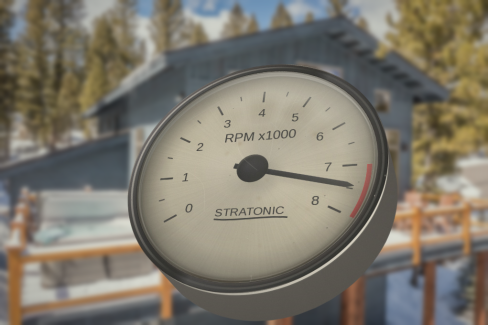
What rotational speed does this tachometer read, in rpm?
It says 7500 rpm
